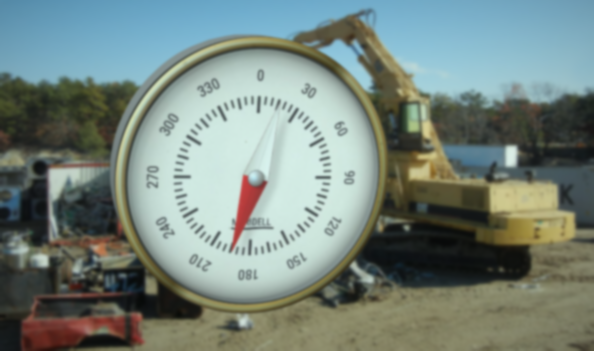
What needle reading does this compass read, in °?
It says 195 °
